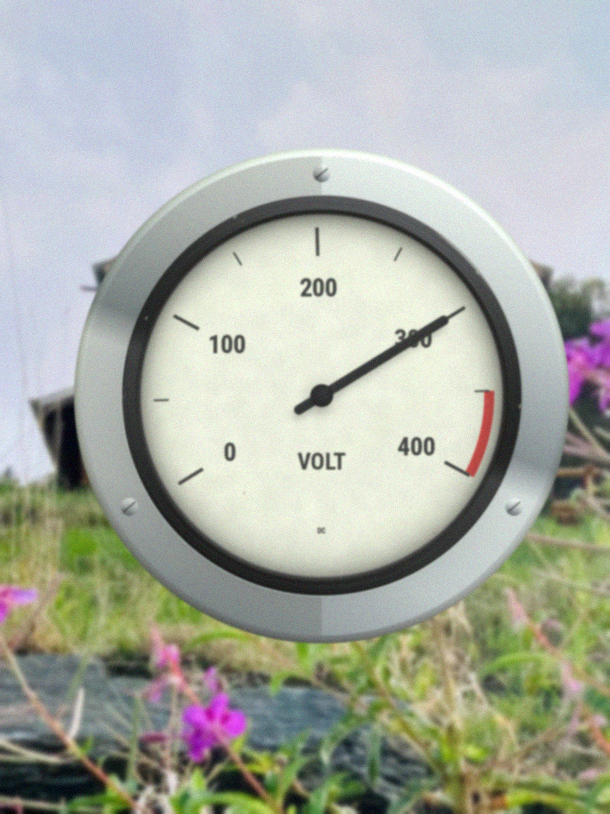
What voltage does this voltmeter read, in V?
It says 300 V
